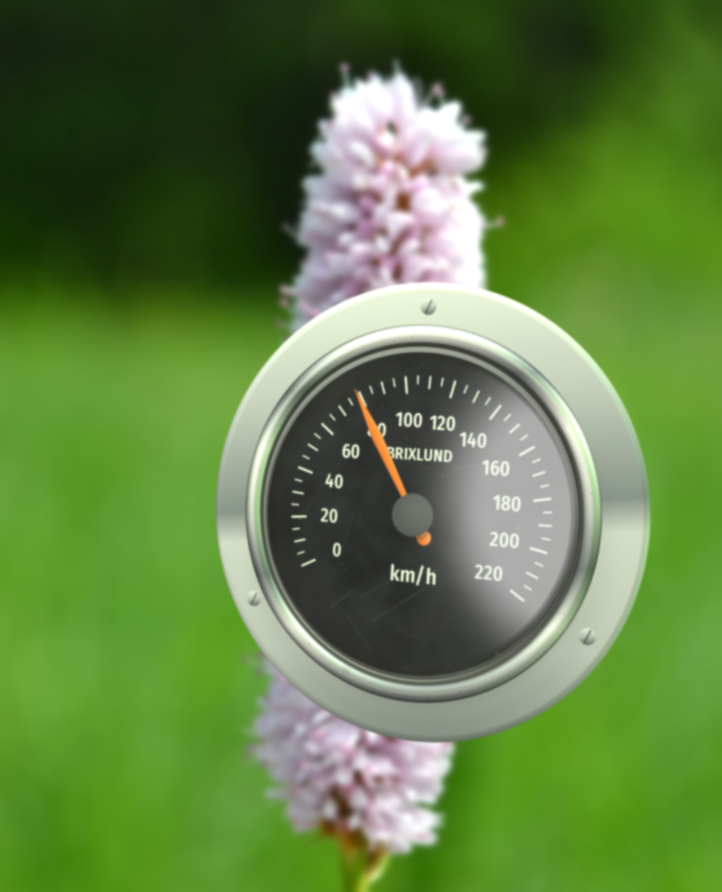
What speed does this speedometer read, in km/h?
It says 80 km/h
